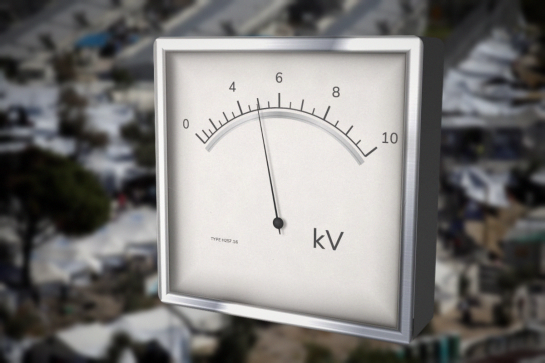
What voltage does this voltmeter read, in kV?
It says 5 kV
